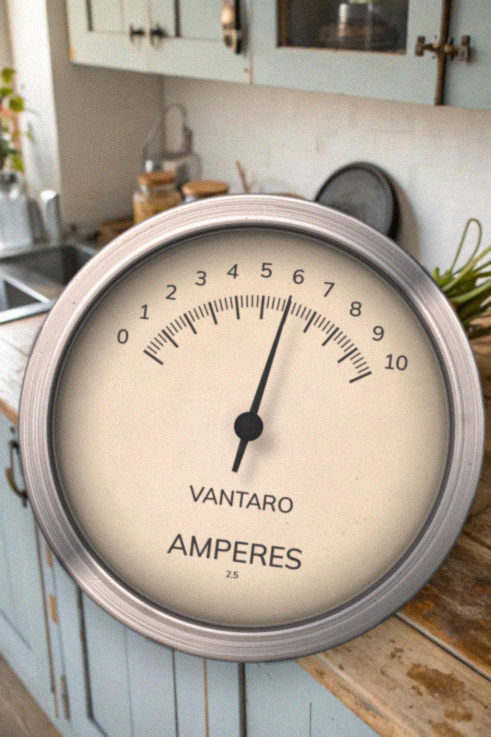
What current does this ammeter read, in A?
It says 6 A
